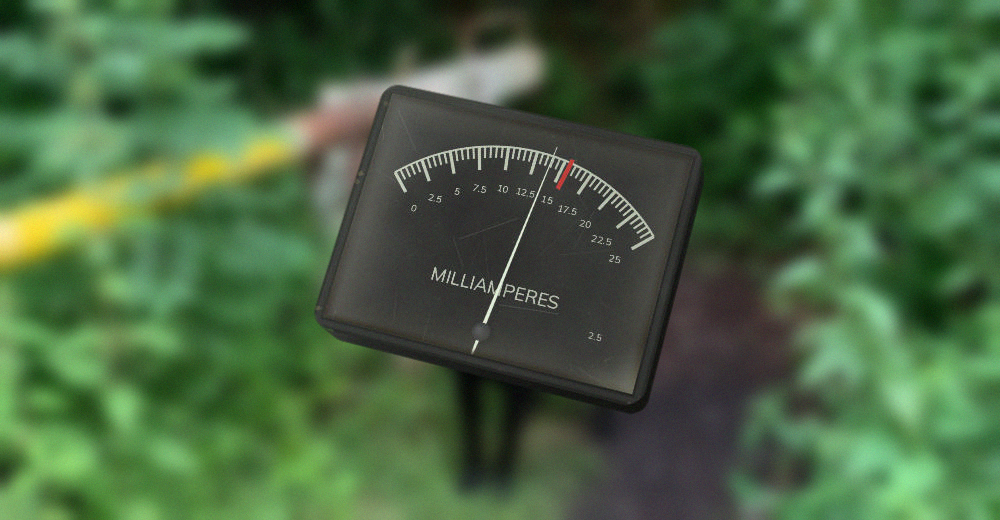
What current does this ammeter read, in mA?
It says 14 mA
